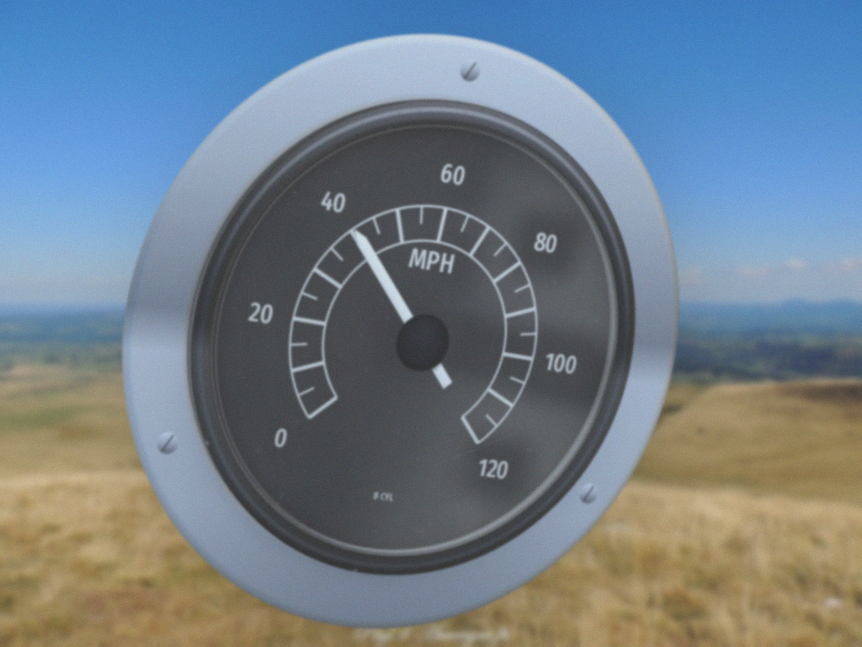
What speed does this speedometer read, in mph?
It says 40 mph
